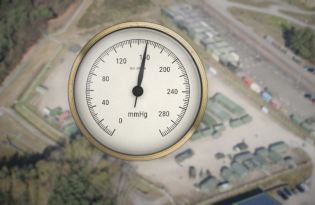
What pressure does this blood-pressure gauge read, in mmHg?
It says 160 mmHg
